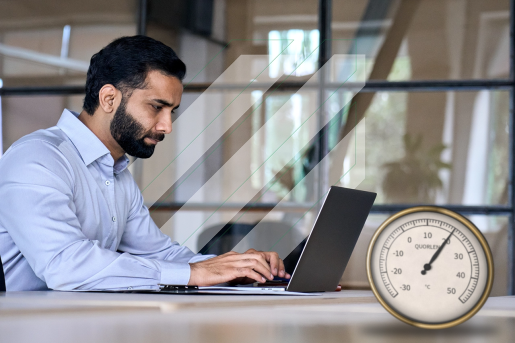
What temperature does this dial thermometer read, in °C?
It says 20 °C
